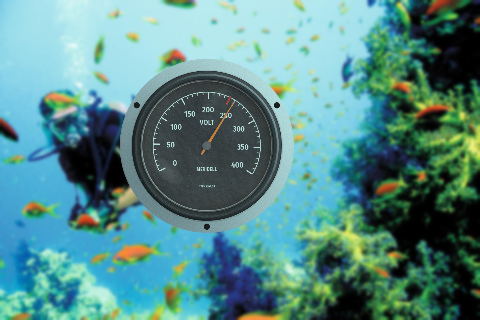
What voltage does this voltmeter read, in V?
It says 250 V
